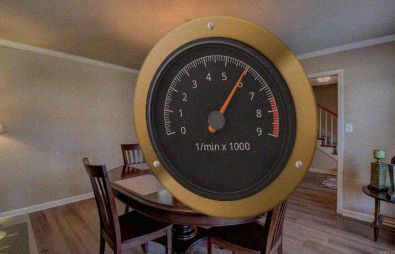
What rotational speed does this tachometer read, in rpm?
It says 6000 rpm
